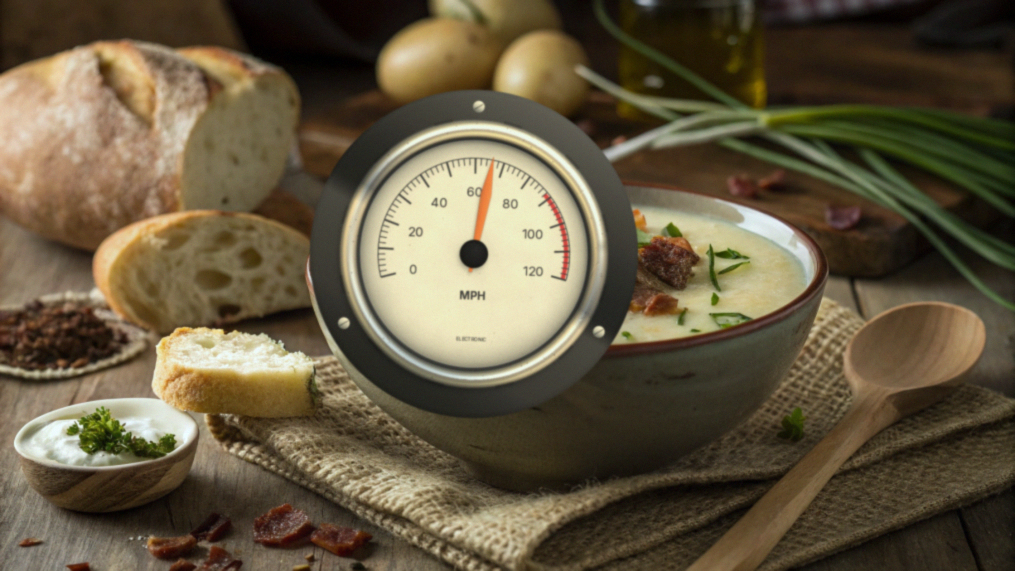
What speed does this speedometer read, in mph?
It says 66 mph
